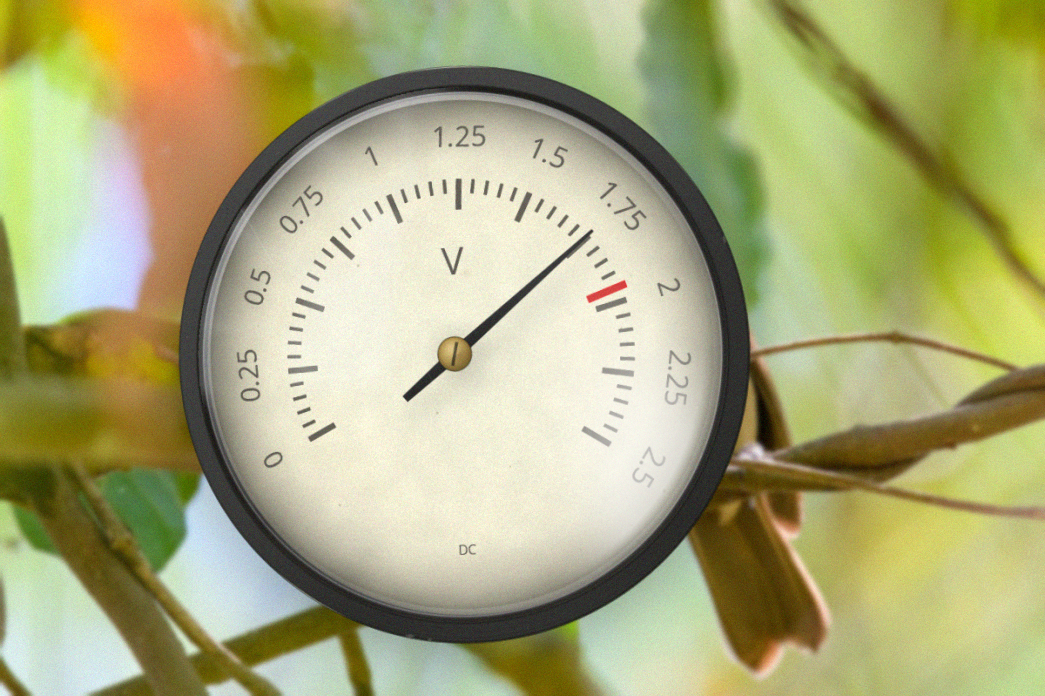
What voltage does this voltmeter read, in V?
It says 1.75 V
